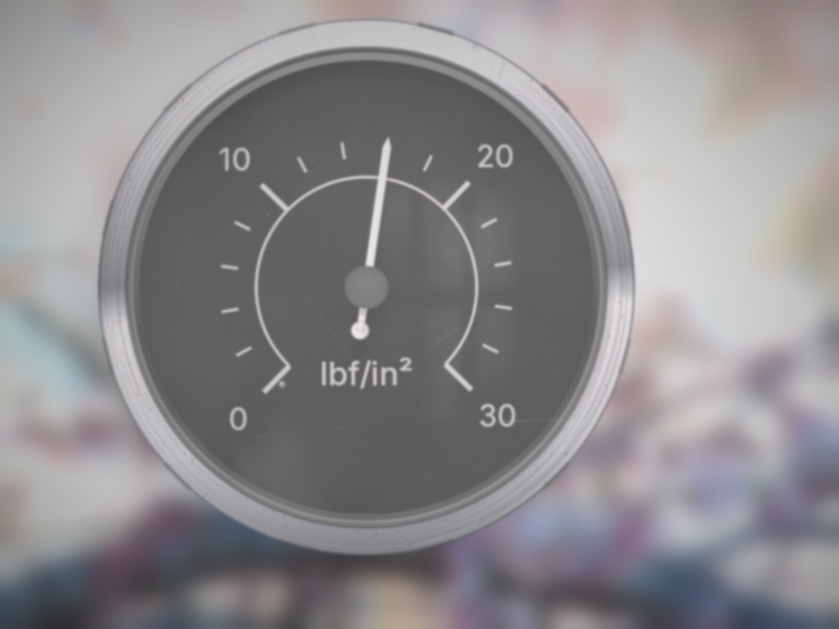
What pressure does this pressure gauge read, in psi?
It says 16 psi
